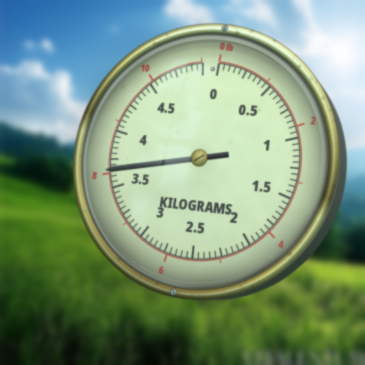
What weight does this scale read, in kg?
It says 3.65 kg
